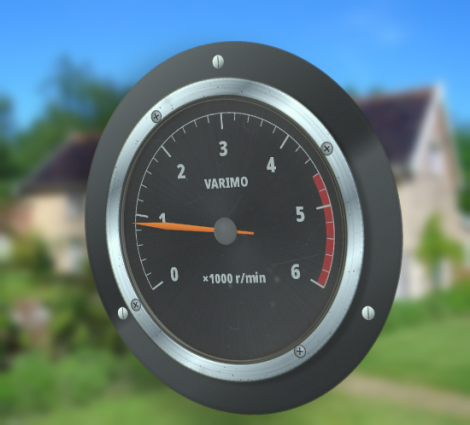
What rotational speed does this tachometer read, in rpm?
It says 900 rpm
